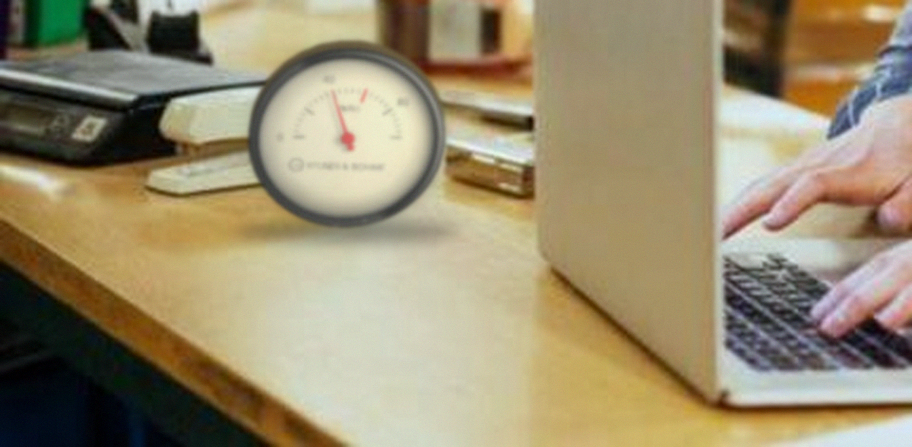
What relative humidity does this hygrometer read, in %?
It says 40 %
